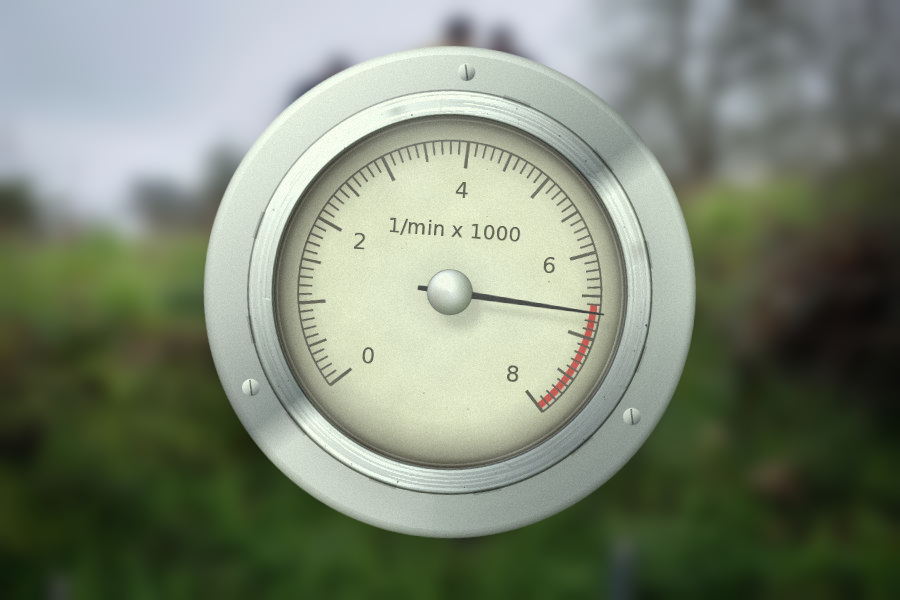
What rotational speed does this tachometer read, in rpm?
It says 6700 rpm
